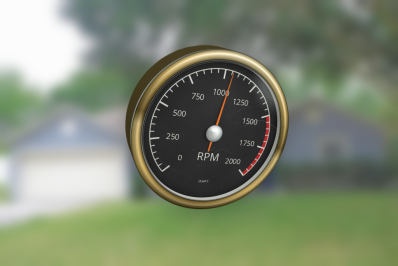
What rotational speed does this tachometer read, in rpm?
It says 1050 rpm
